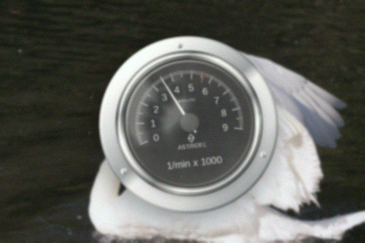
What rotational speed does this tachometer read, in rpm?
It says 3500 rpm
